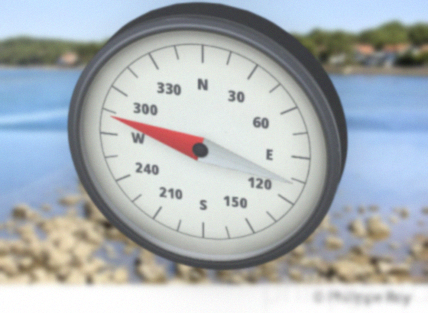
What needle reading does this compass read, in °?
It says 285 °
